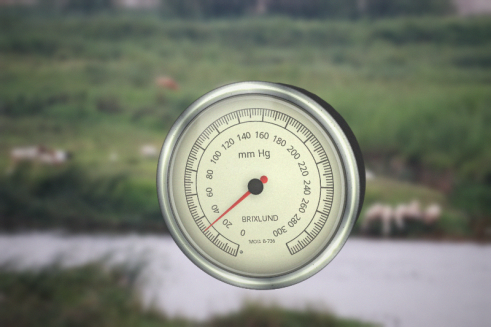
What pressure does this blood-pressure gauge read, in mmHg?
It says 30 mmHg
